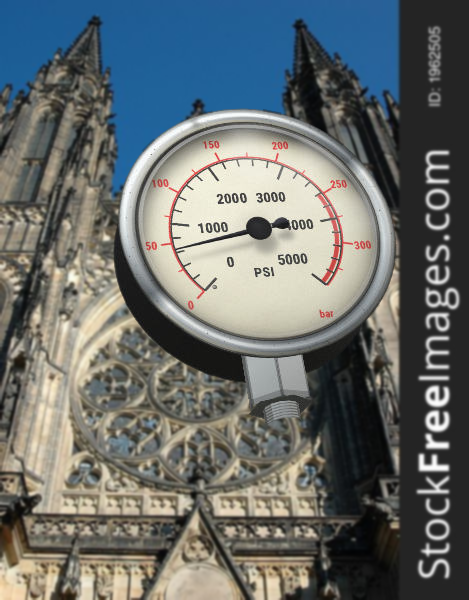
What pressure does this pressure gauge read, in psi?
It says 600 psi
